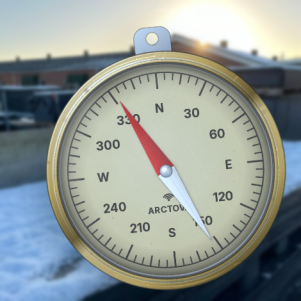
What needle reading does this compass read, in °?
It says 332.5 °
